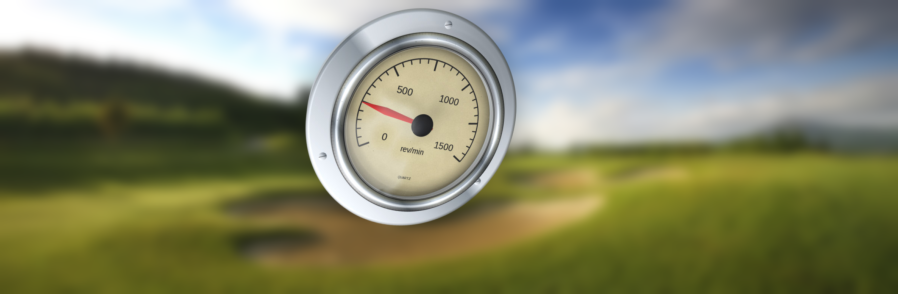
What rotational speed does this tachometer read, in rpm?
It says 250 rpm
